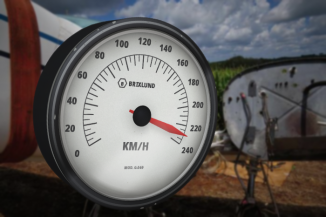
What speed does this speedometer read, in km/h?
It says 230 km/h
